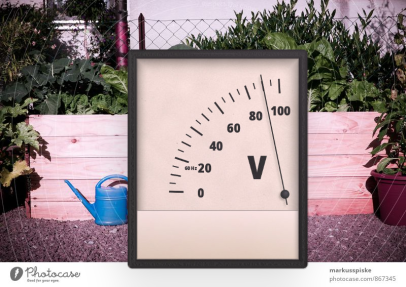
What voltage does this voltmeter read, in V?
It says 90 V
